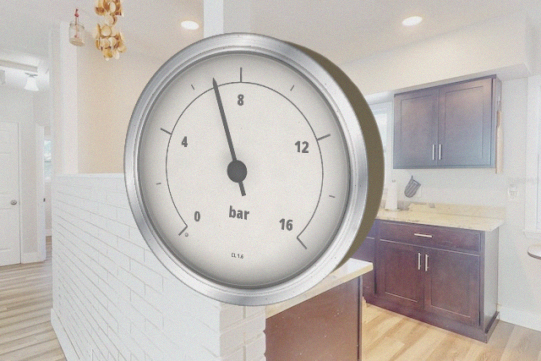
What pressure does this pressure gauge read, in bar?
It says 7 bar
